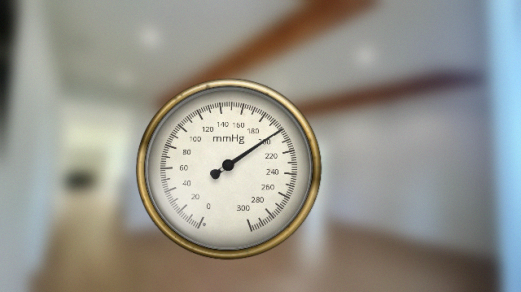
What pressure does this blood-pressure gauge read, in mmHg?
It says 200 mmHg
